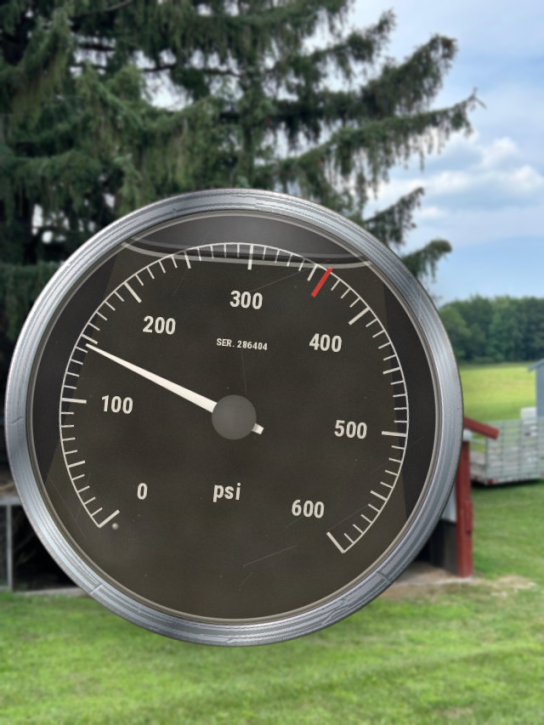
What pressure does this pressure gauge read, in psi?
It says 145 psi
